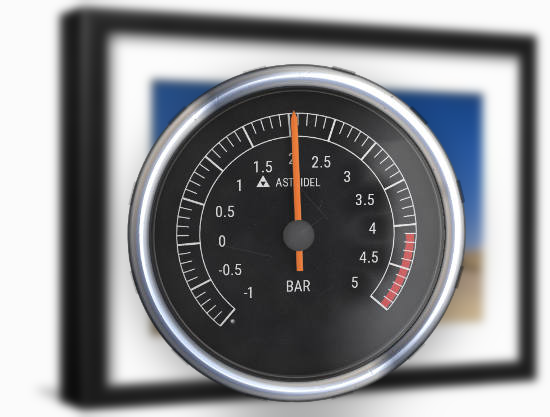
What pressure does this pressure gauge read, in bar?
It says 2.05 bar
